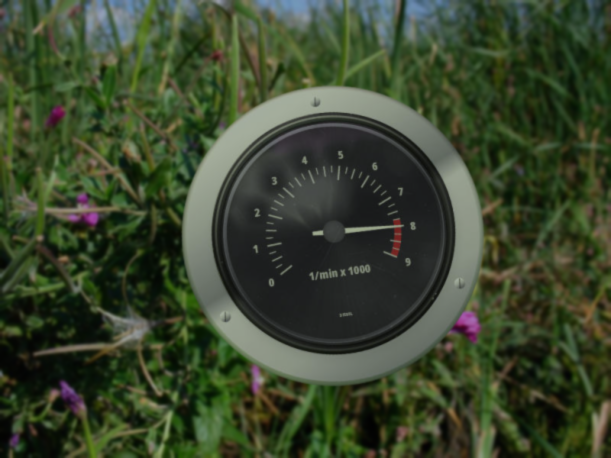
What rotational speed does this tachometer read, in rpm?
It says 8000 rpm
